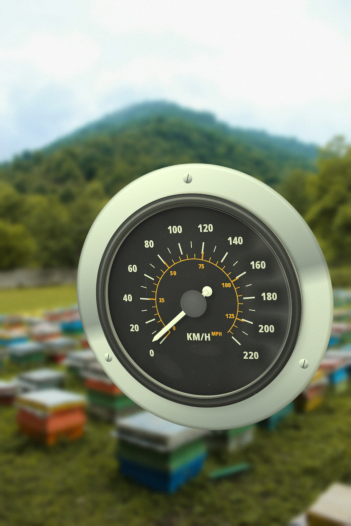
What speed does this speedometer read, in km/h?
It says 5 km/h
